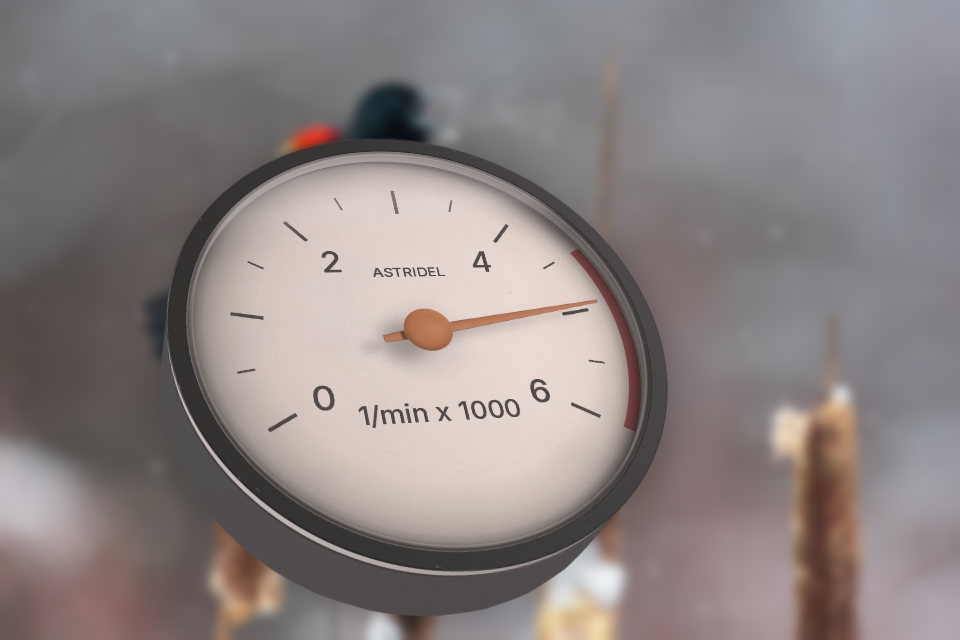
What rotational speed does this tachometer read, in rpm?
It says 5000 rpm
